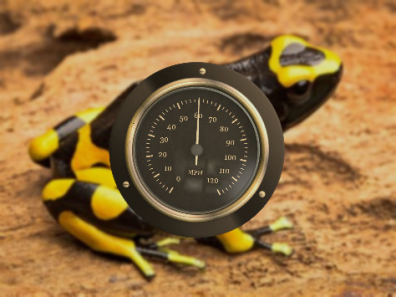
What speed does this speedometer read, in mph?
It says 60 mph
